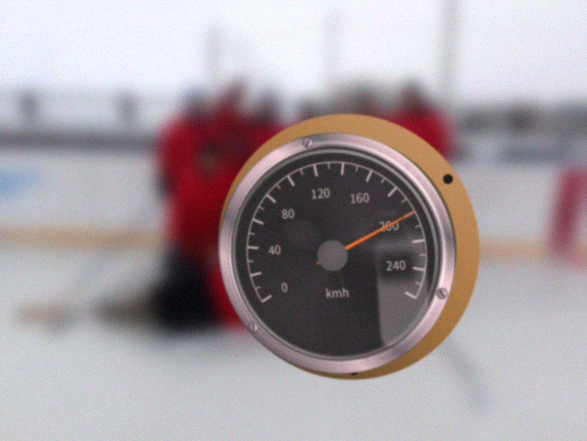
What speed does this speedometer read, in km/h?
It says 200 km/h
